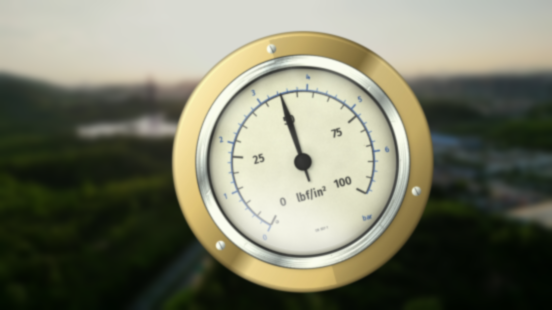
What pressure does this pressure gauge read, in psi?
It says 50 psi
